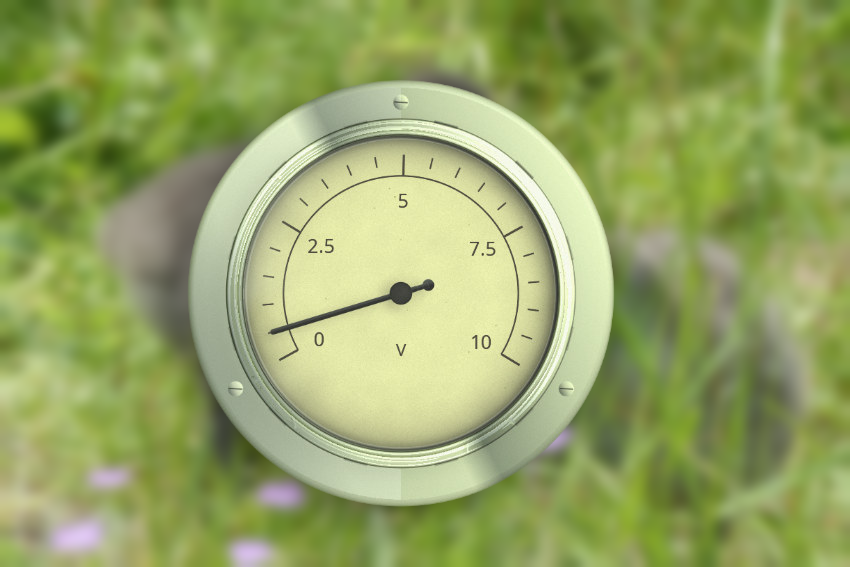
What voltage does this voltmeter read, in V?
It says 0.5 V
